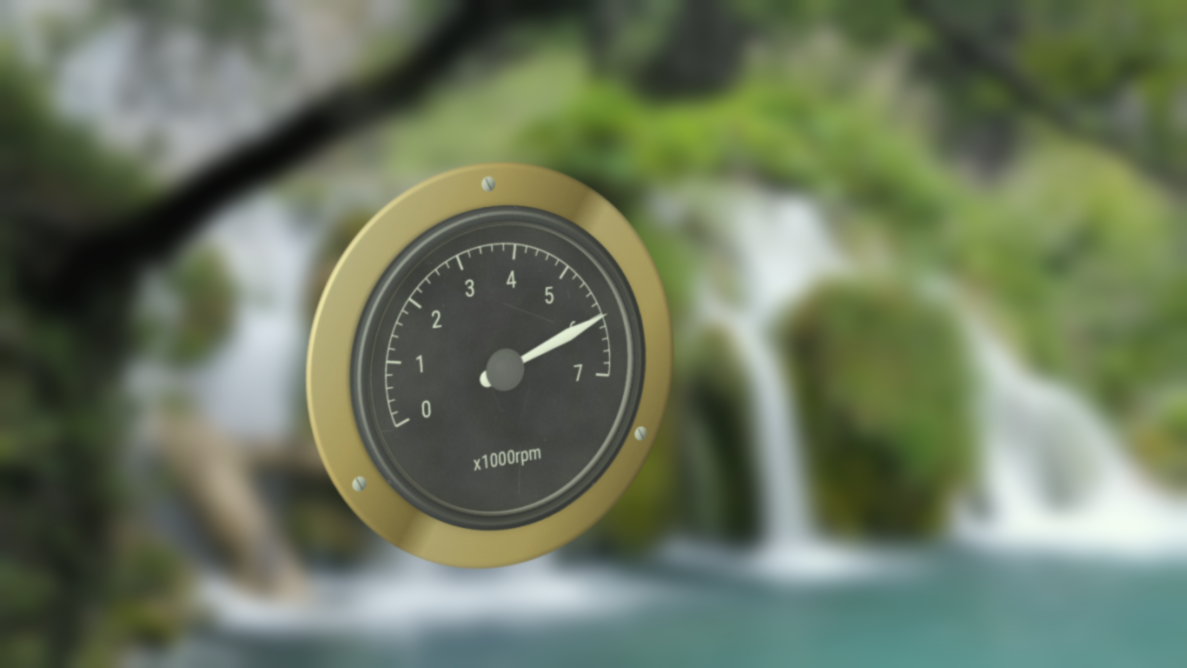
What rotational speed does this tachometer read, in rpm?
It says 6000 rpm
